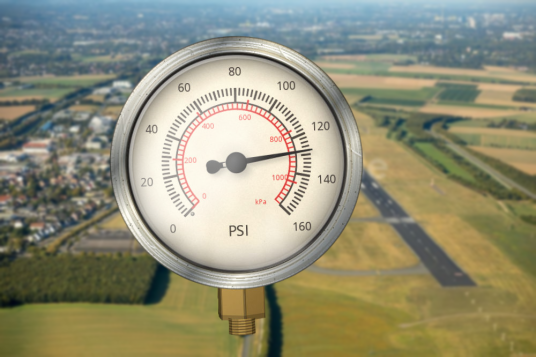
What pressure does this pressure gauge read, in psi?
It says 128 psi
